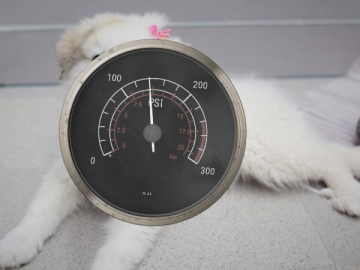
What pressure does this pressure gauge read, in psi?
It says 140 psi
